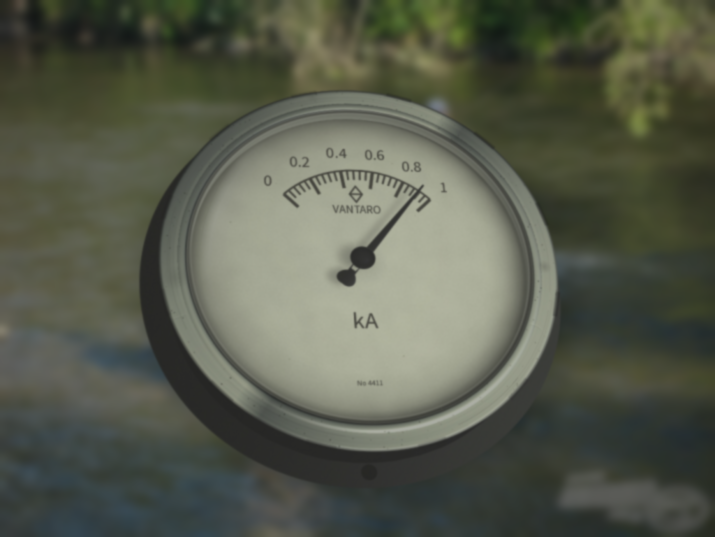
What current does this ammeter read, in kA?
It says 0.92 kA
